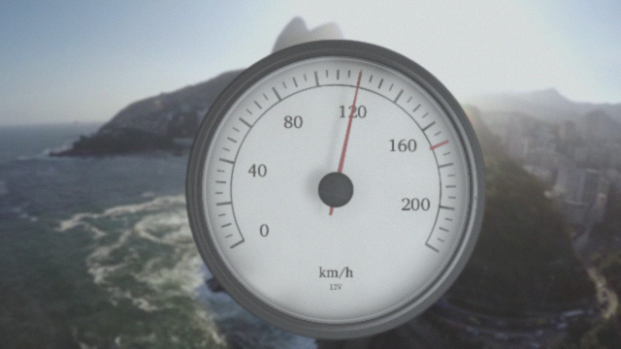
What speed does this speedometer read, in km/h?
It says 120 km/h
